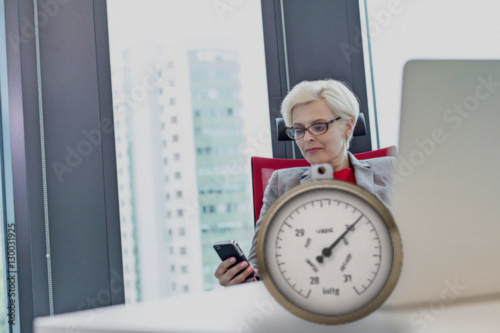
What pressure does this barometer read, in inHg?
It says 30 inHg
